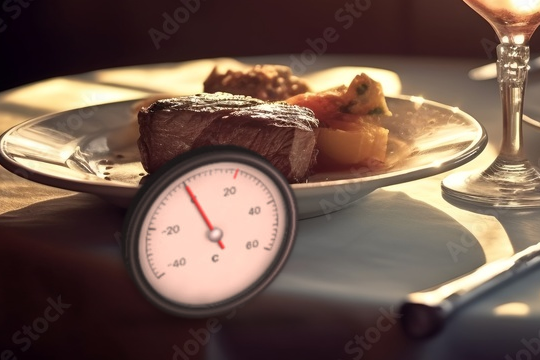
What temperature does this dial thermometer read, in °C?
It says 0 °C
